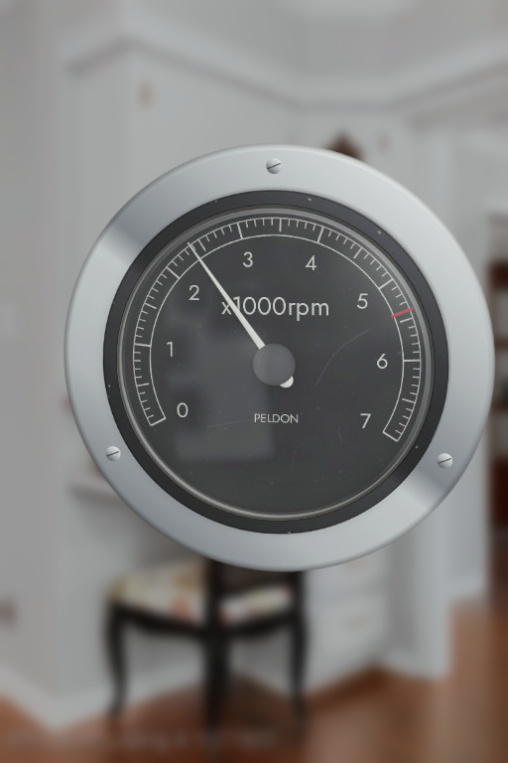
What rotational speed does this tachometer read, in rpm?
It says 2400 rpm
